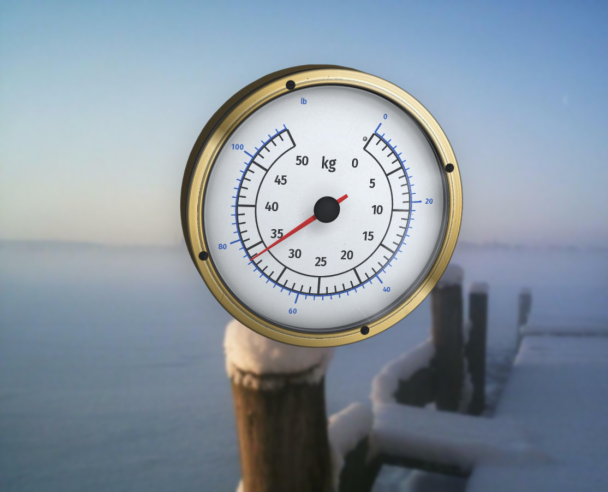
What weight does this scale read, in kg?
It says 34 kg
